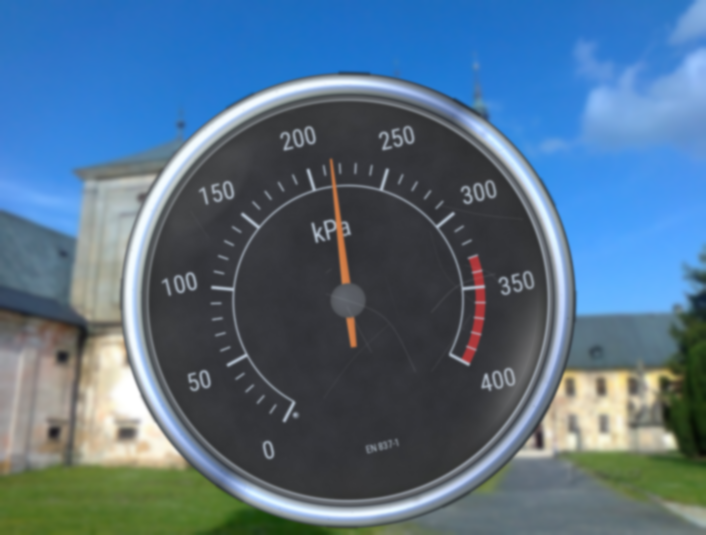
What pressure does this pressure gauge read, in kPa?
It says 215 kPa
